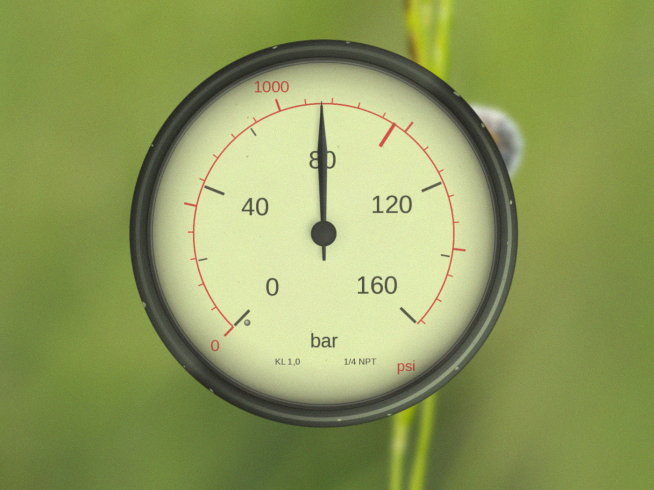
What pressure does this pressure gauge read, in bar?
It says 80 bar
